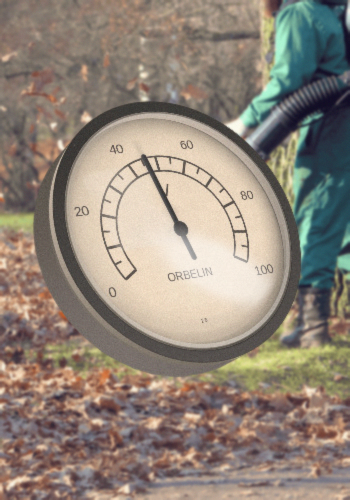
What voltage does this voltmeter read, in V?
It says 45 V
